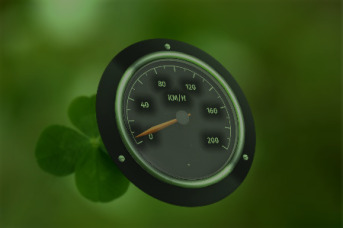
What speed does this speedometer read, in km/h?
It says 5 km/h
